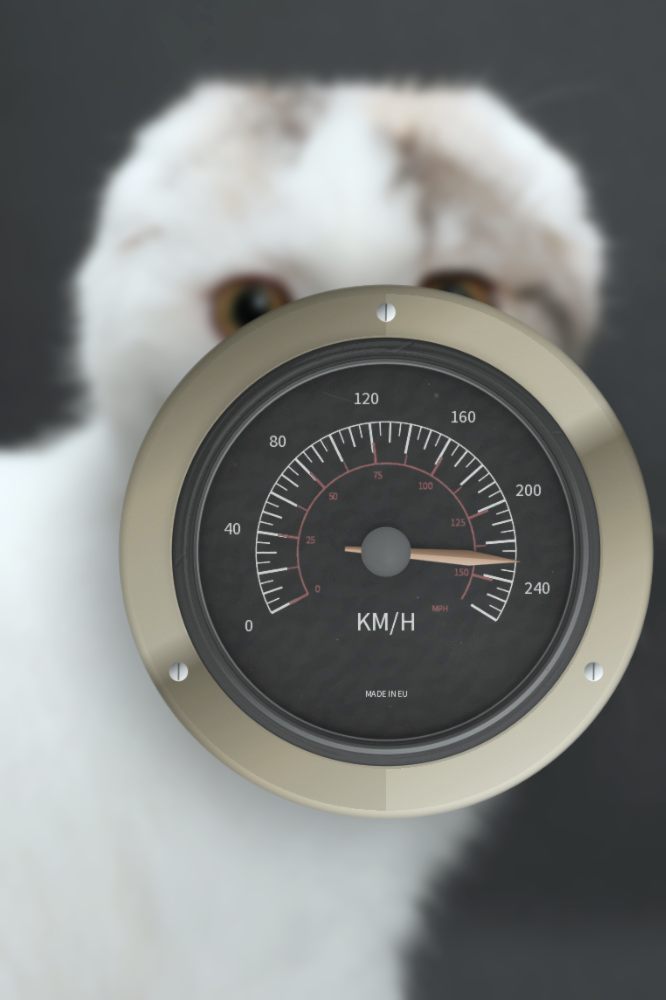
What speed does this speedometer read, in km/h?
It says 230 km/h
